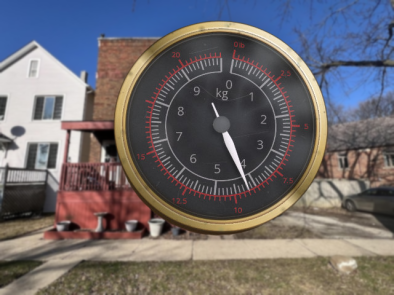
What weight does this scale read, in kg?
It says 4.2 kg
